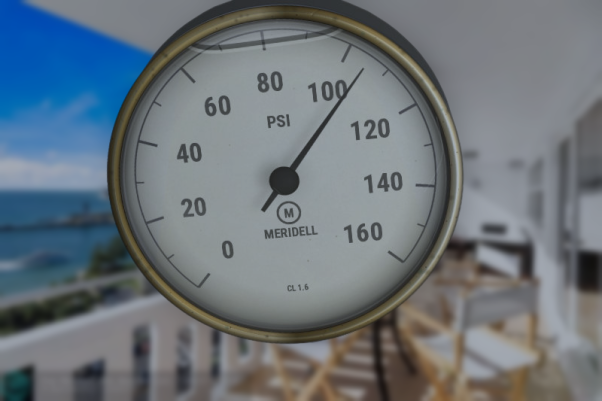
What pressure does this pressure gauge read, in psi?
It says 105 psi
